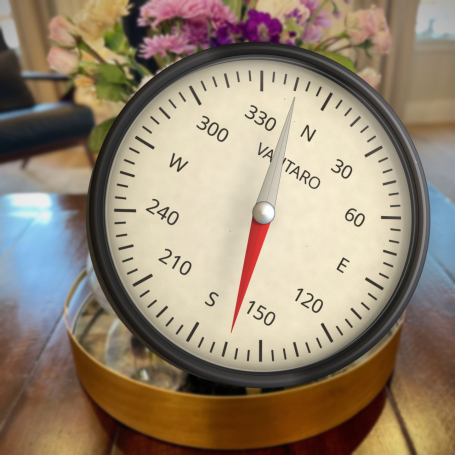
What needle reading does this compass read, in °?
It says 165 °
